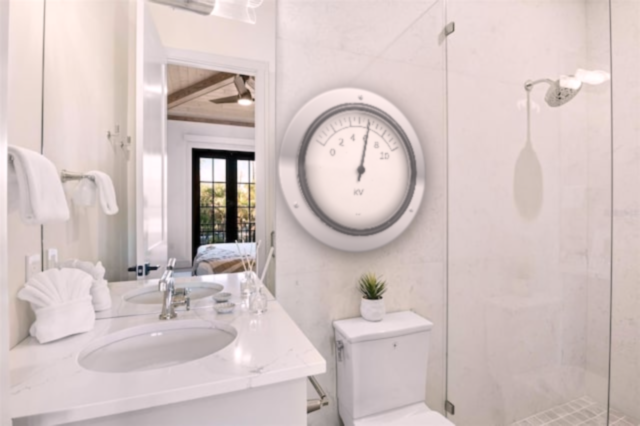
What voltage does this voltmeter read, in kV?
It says 6 kV
